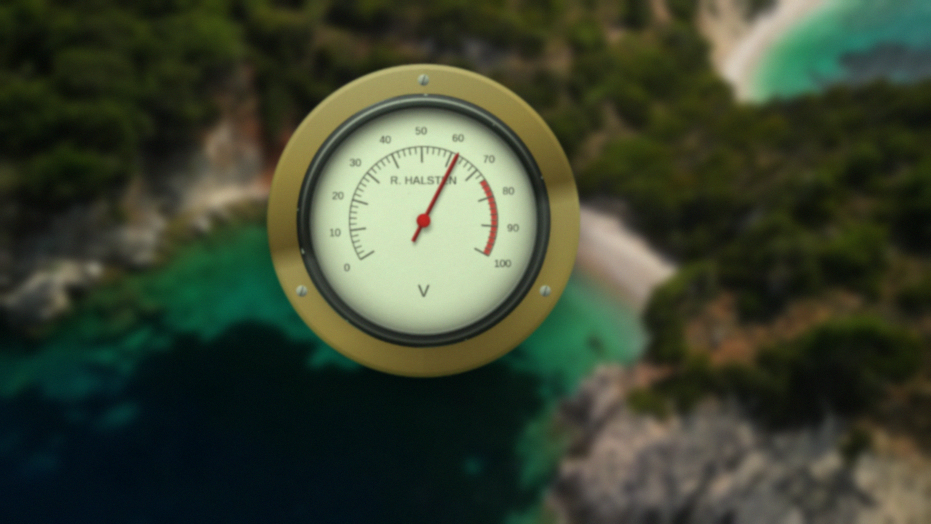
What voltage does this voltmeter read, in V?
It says 62 V
